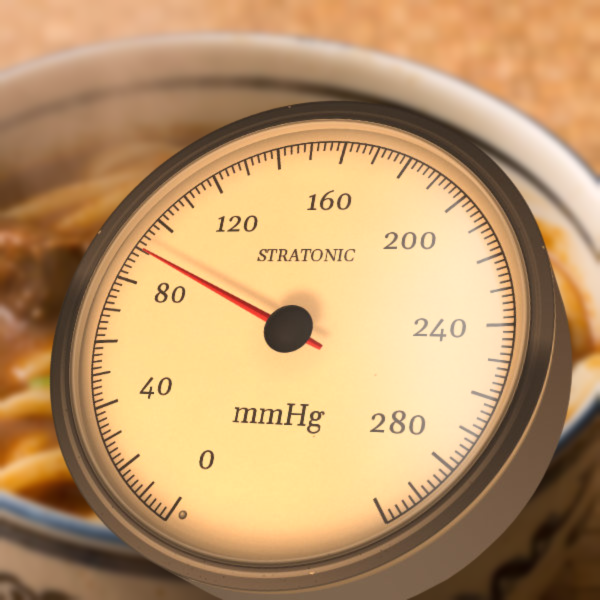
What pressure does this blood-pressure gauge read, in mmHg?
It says 90 mmHg
